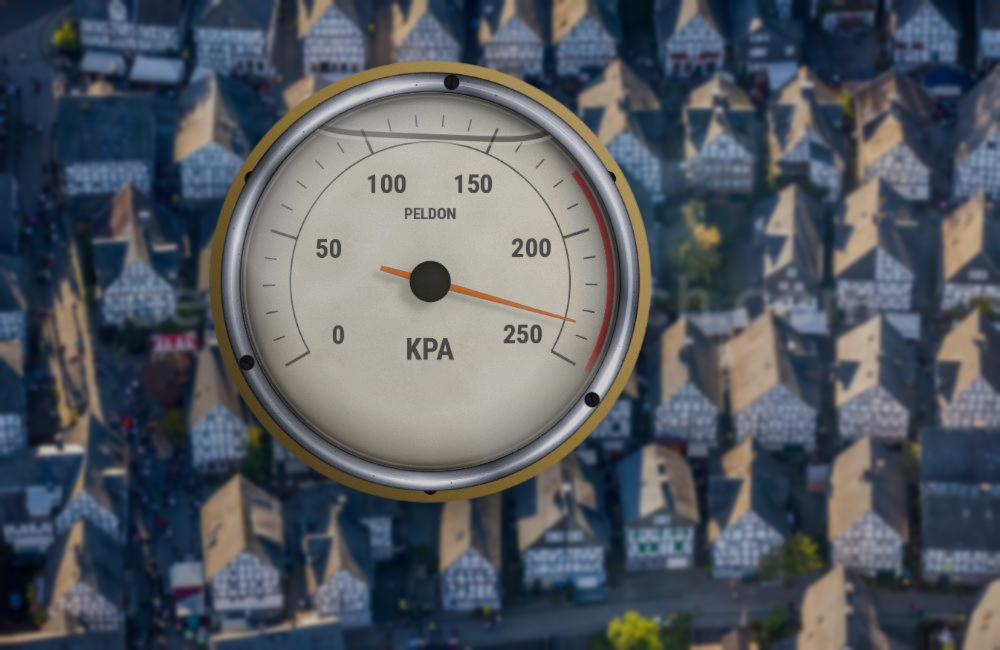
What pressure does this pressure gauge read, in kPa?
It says 235 kPa
